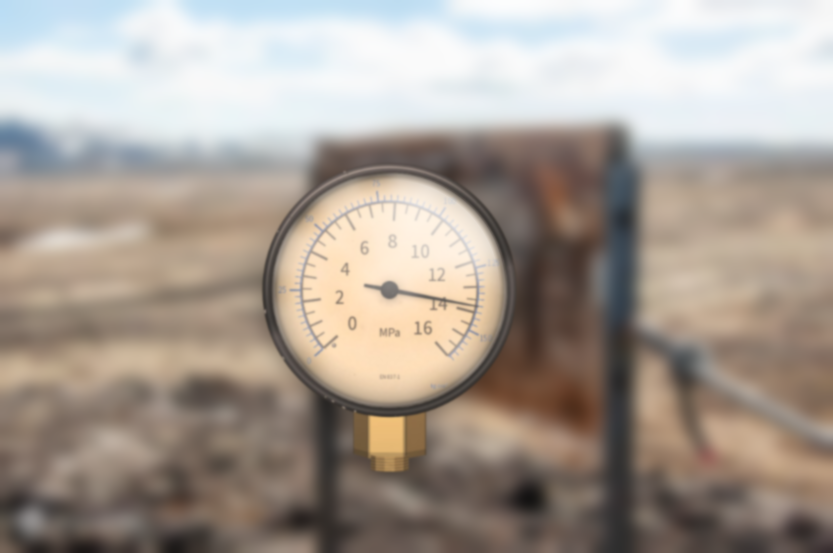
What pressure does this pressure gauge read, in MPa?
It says 13.75 MPa
